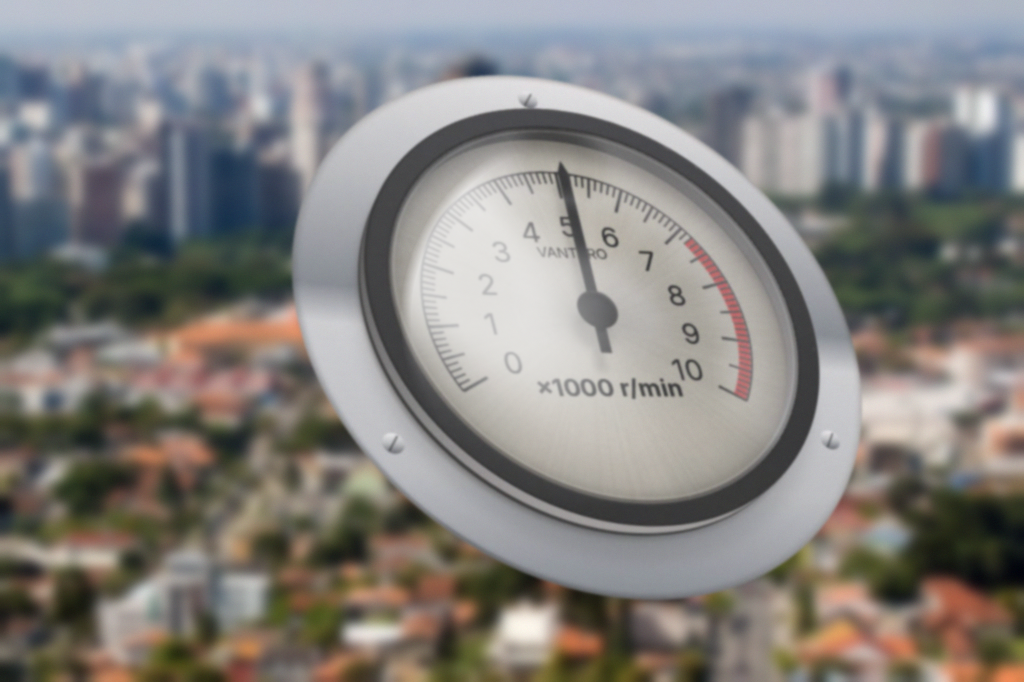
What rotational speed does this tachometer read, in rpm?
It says 5000 rpm
